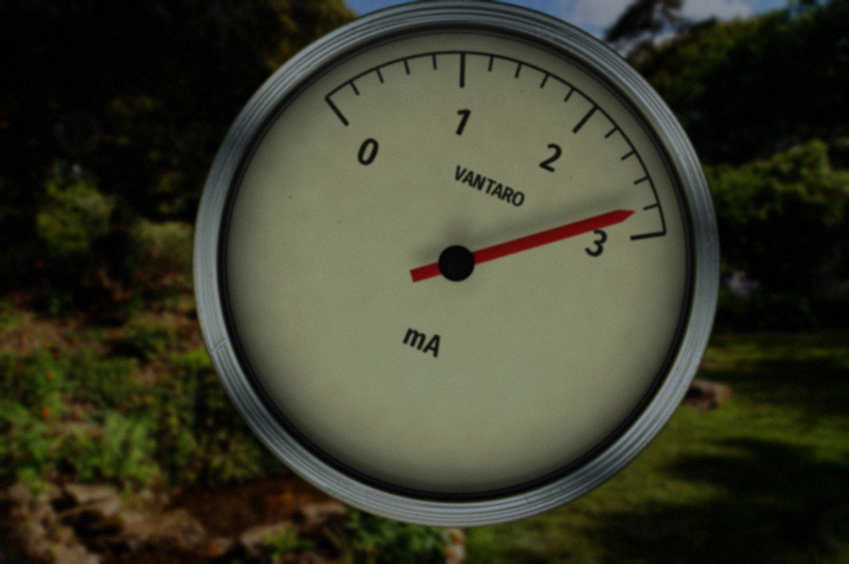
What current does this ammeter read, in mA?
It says 2.8 mA
